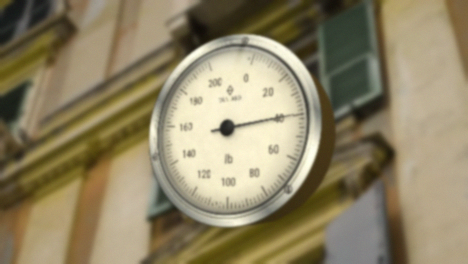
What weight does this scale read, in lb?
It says 40 lb
